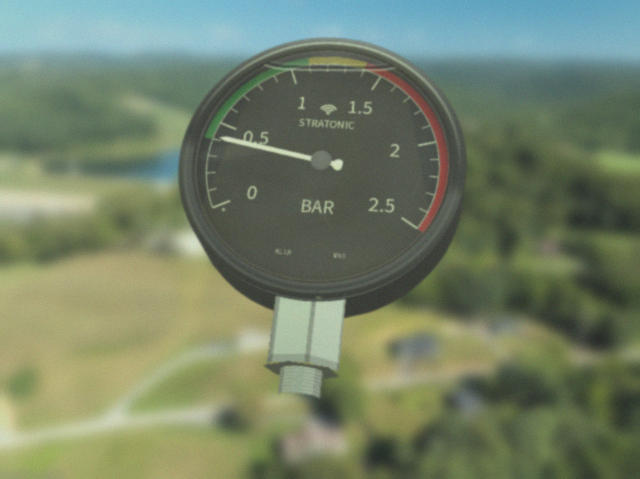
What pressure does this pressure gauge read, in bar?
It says 0.4 bar
